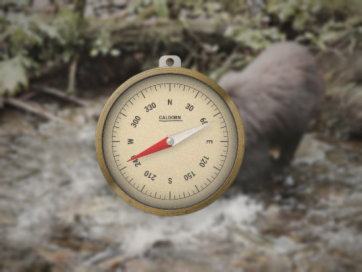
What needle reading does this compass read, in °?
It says 245 °
